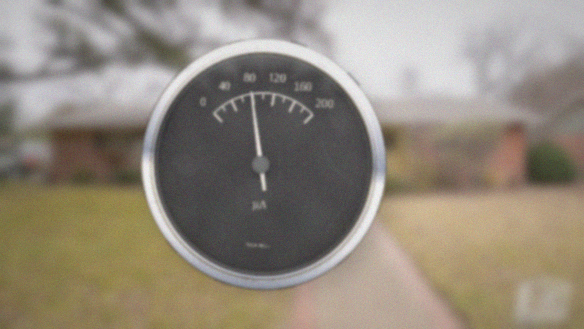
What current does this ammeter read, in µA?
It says 80 µA
